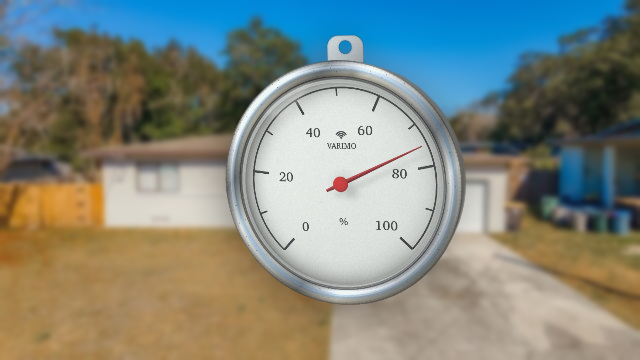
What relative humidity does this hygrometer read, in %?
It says 75 %
